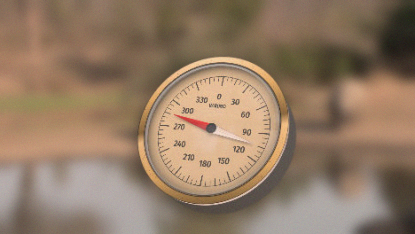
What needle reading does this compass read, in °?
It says 285 °
